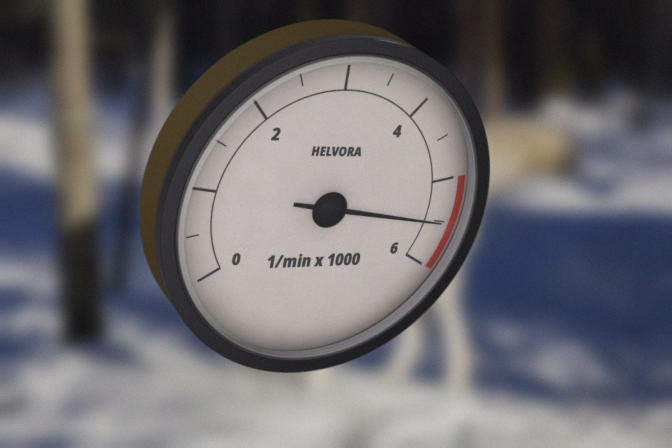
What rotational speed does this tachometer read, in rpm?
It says 5500 rpm
